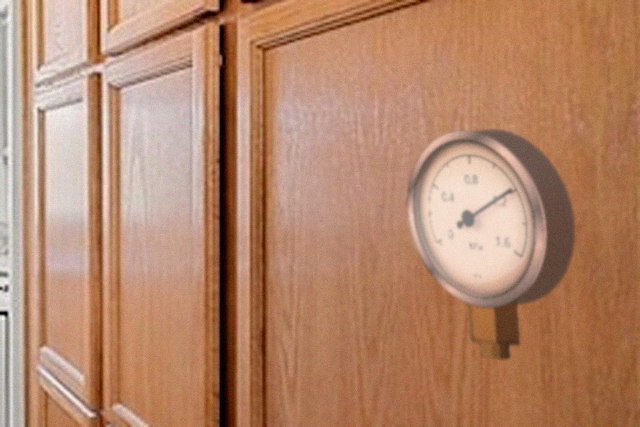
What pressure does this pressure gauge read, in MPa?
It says 1.2 MPa
